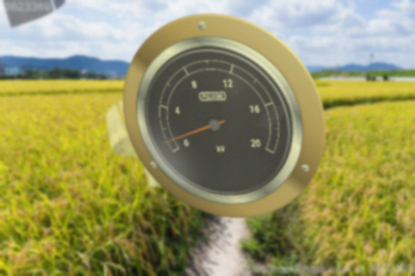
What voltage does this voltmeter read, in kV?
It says 1 kV
